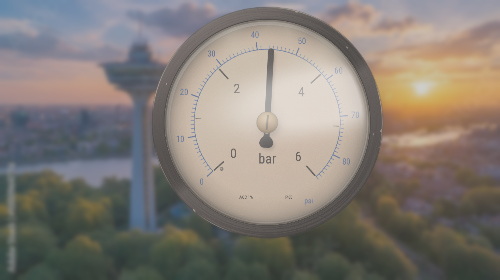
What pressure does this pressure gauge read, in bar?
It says 3 bar
